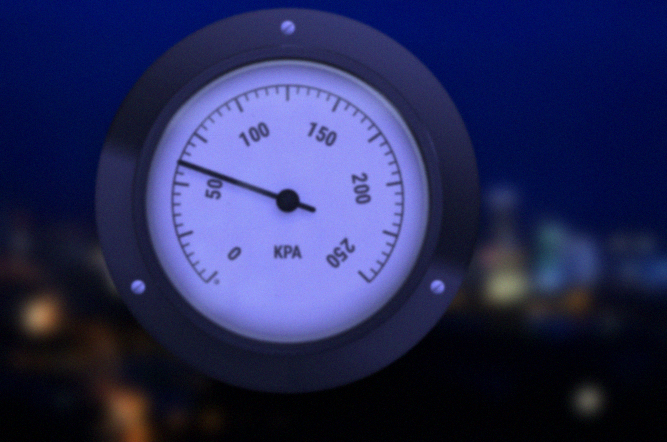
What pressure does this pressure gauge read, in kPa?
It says 60 kPa
